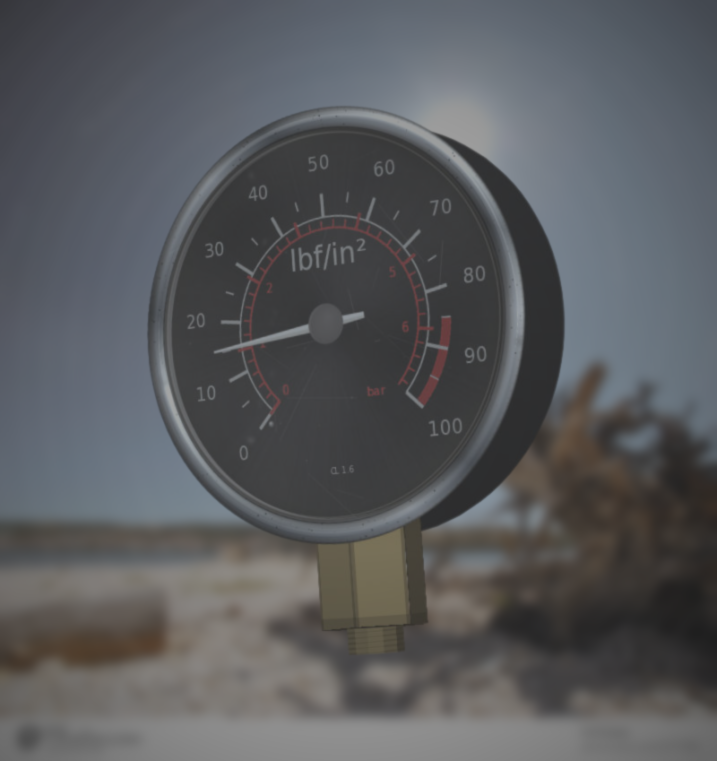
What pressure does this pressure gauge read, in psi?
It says 15 psi
